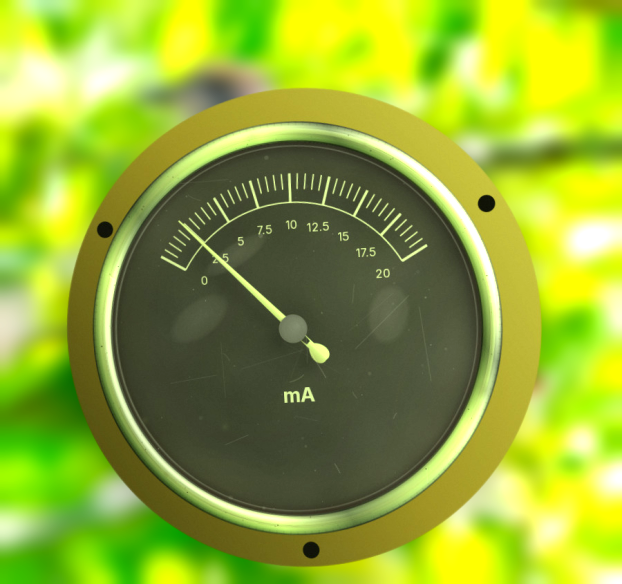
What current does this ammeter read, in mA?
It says 2.5 mA
